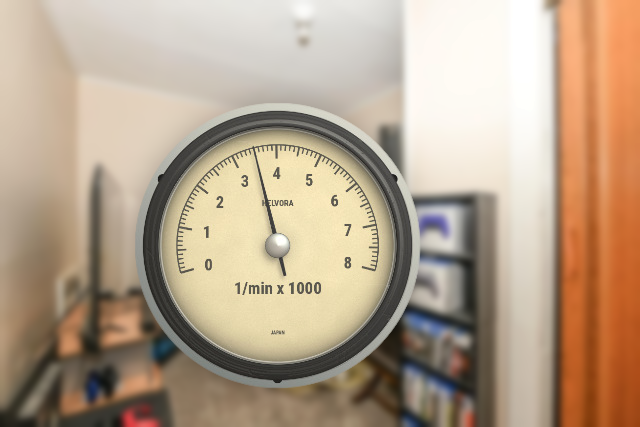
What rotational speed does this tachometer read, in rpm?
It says 3500 rpm
